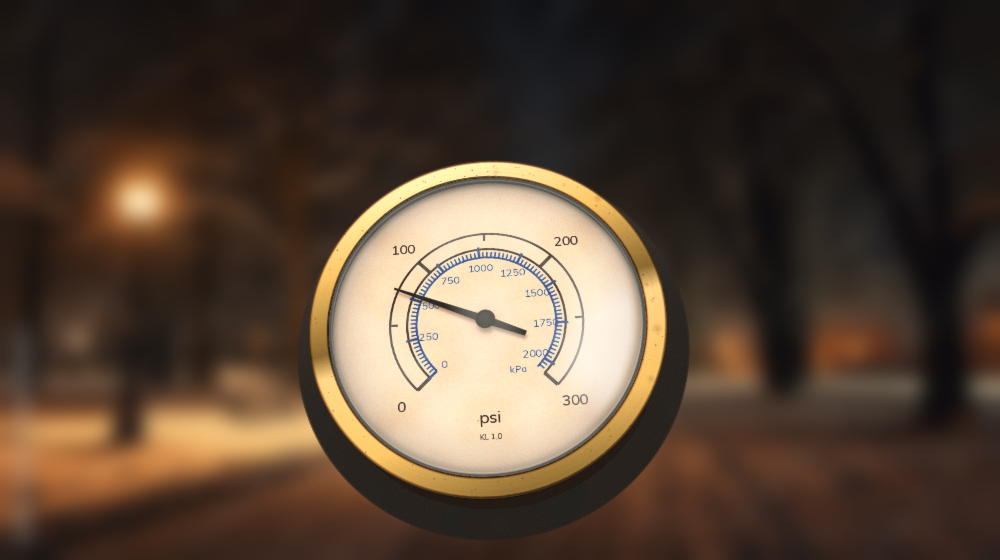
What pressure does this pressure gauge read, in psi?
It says 75 psi
